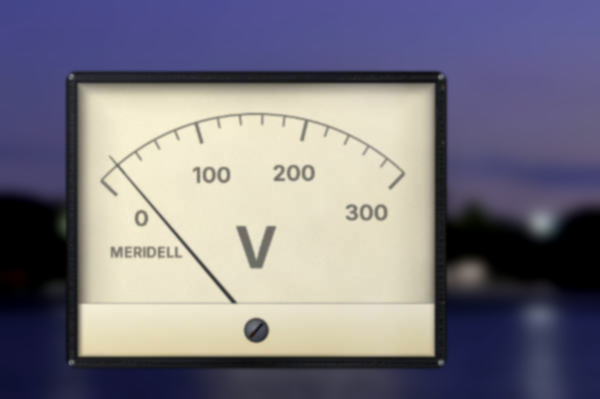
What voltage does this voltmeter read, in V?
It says 20 V
